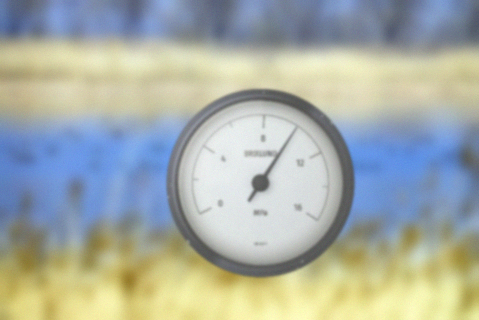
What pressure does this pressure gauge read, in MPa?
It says 10 MPa
